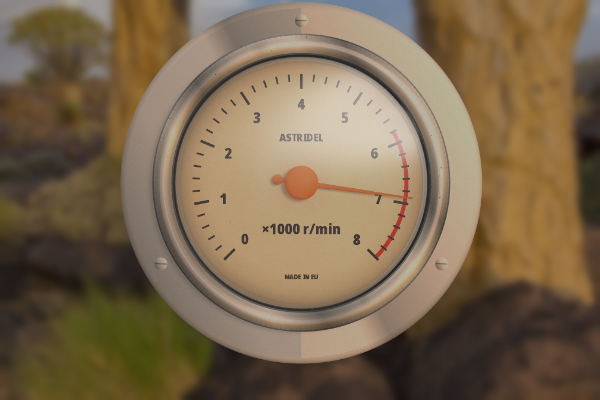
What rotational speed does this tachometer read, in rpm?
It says 6900 rpm
